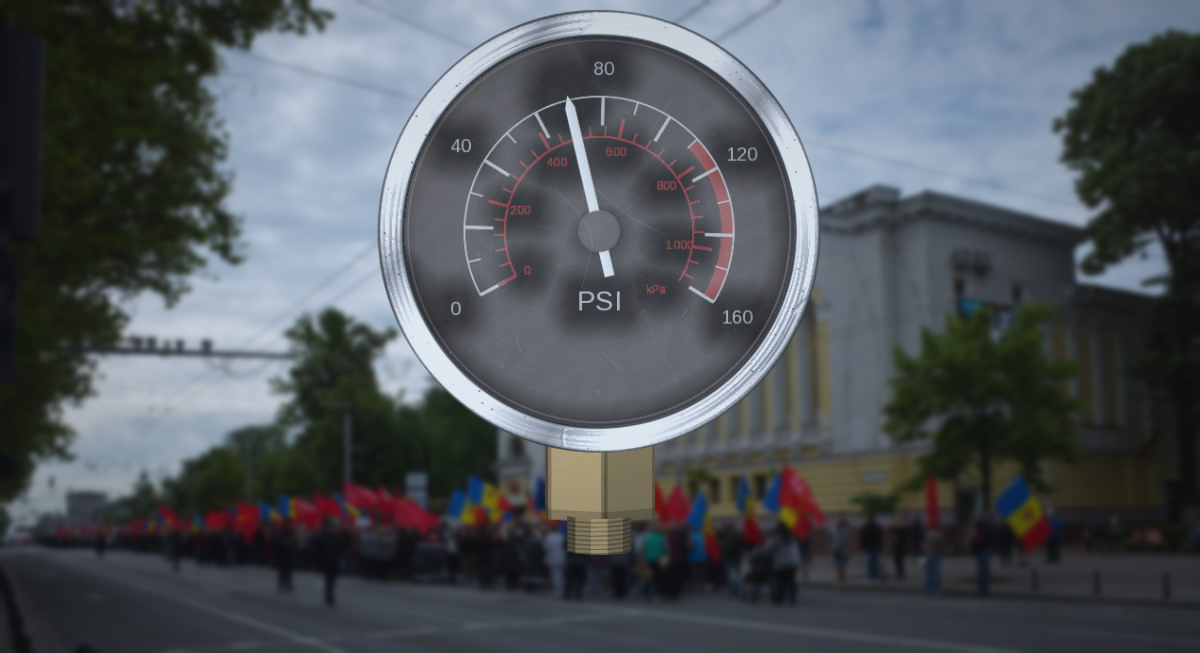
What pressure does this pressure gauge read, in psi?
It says 70 psi
